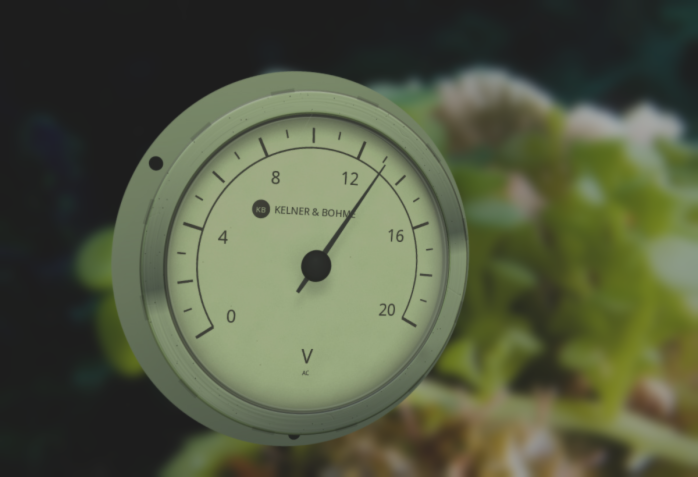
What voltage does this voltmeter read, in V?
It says 13 V
